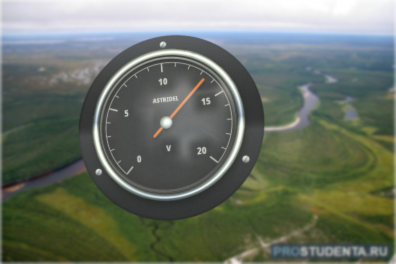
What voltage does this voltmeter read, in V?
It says 13.5 V
